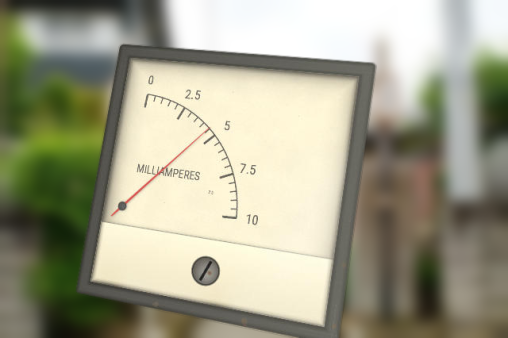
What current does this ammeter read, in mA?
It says 4.5 mA
